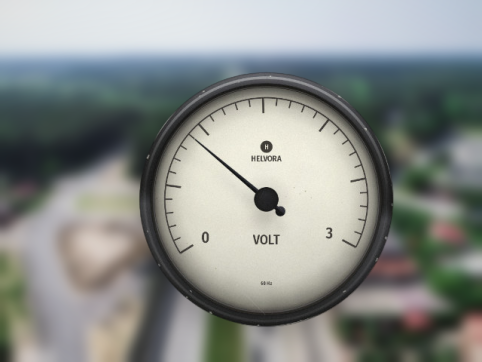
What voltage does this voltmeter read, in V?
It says 0.9 V
